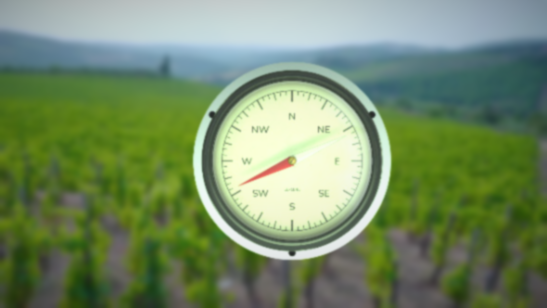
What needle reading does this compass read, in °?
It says 245 °
